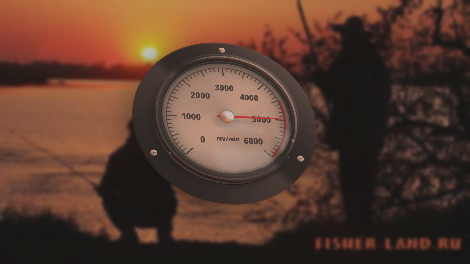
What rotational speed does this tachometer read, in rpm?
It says 5000 rpm
